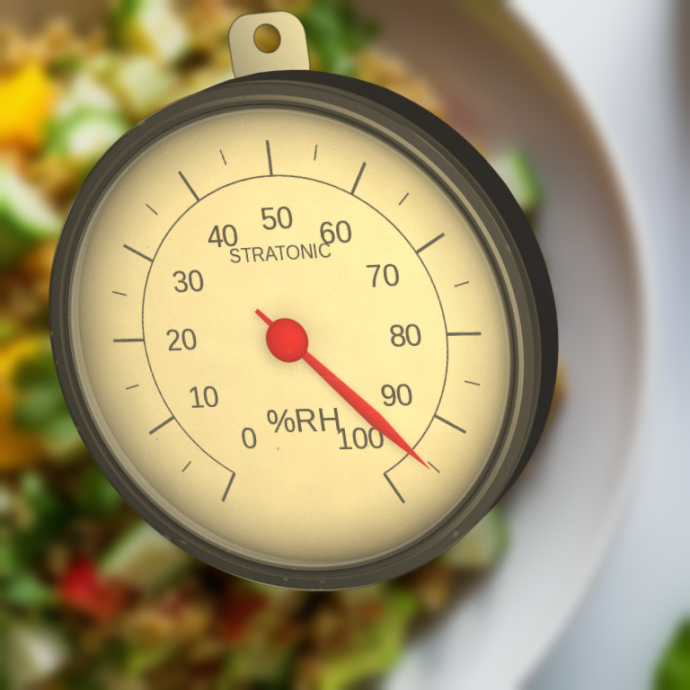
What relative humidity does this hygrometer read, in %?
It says 95 %
